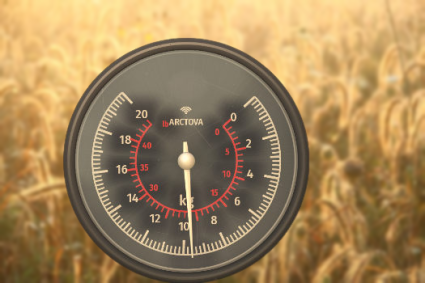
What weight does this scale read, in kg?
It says 9.6 kg
